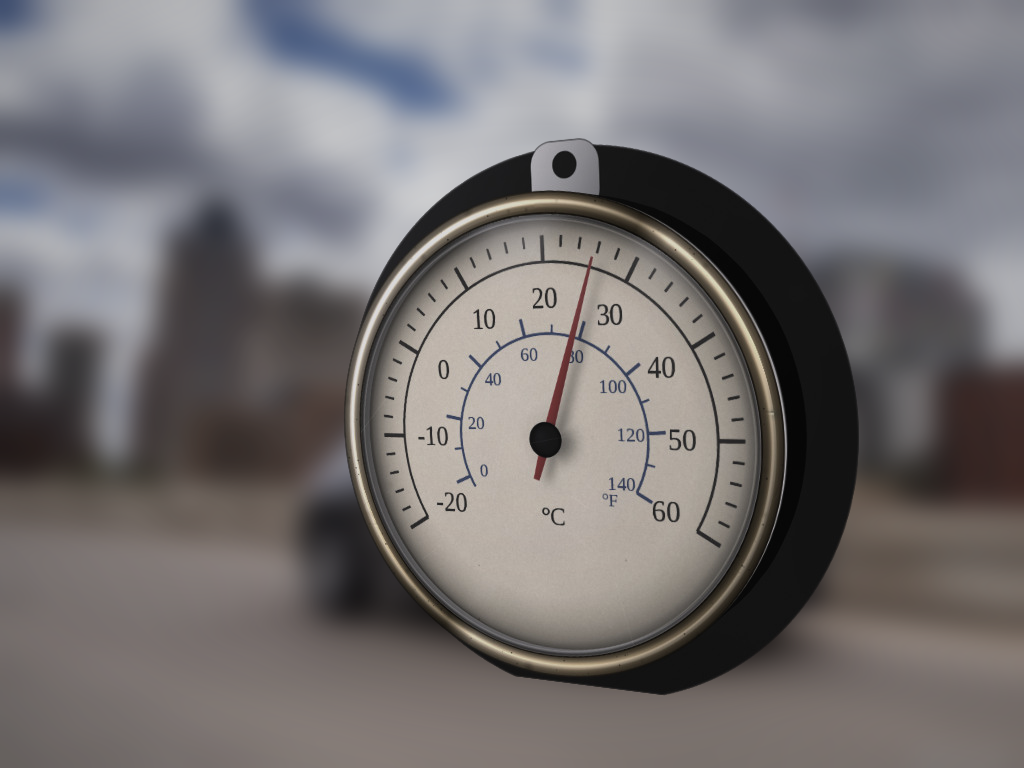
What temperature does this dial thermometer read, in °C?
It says 26 °C
